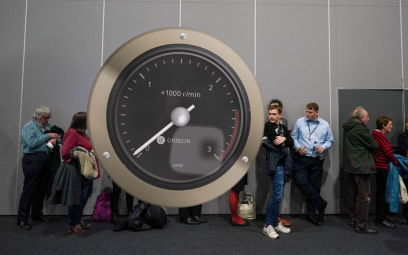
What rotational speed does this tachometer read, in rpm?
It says 50 rpm
